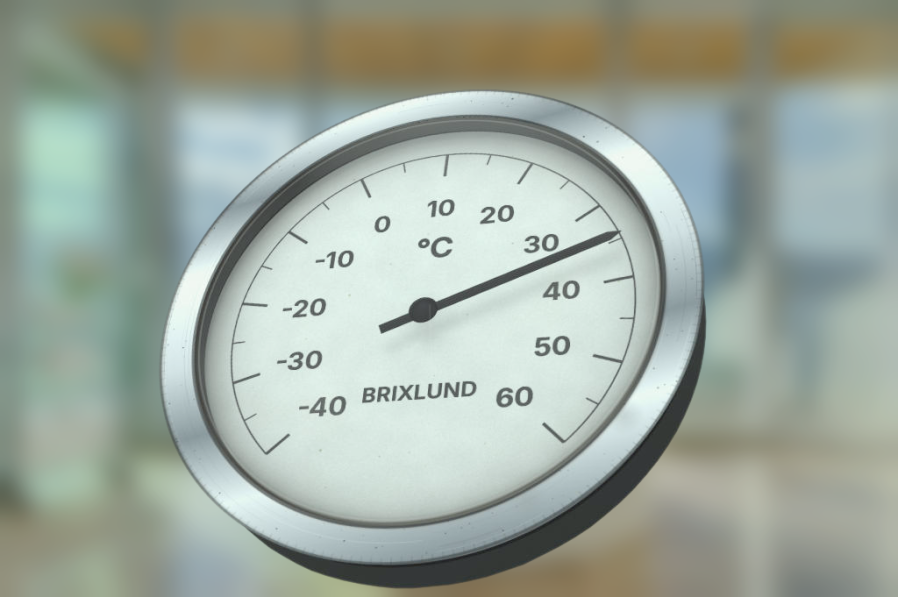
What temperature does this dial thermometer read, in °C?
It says 35 °C
